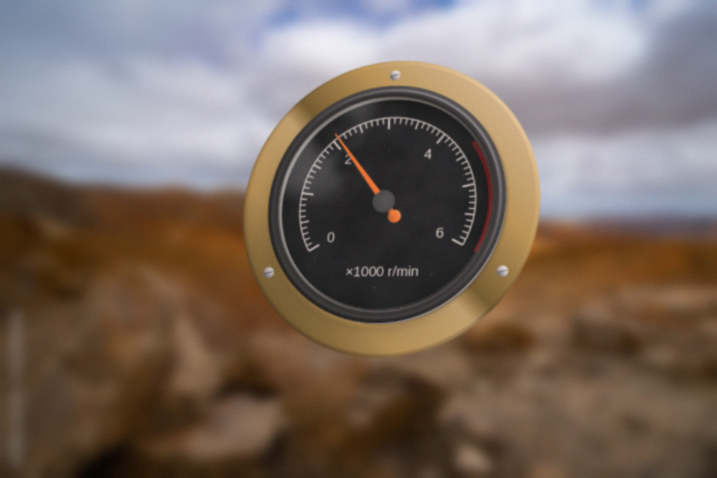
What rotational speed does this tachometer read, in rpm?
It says 2100 rpm
